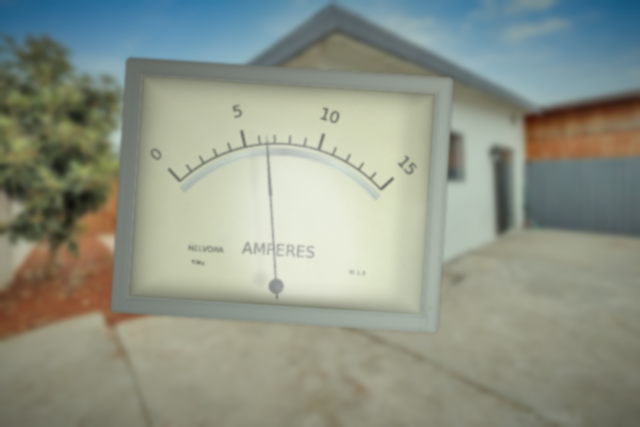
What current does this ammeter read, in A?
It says 6.5 A
